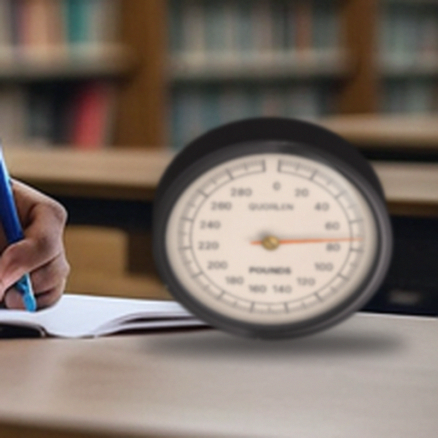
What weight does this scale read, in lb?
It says 70 lb
